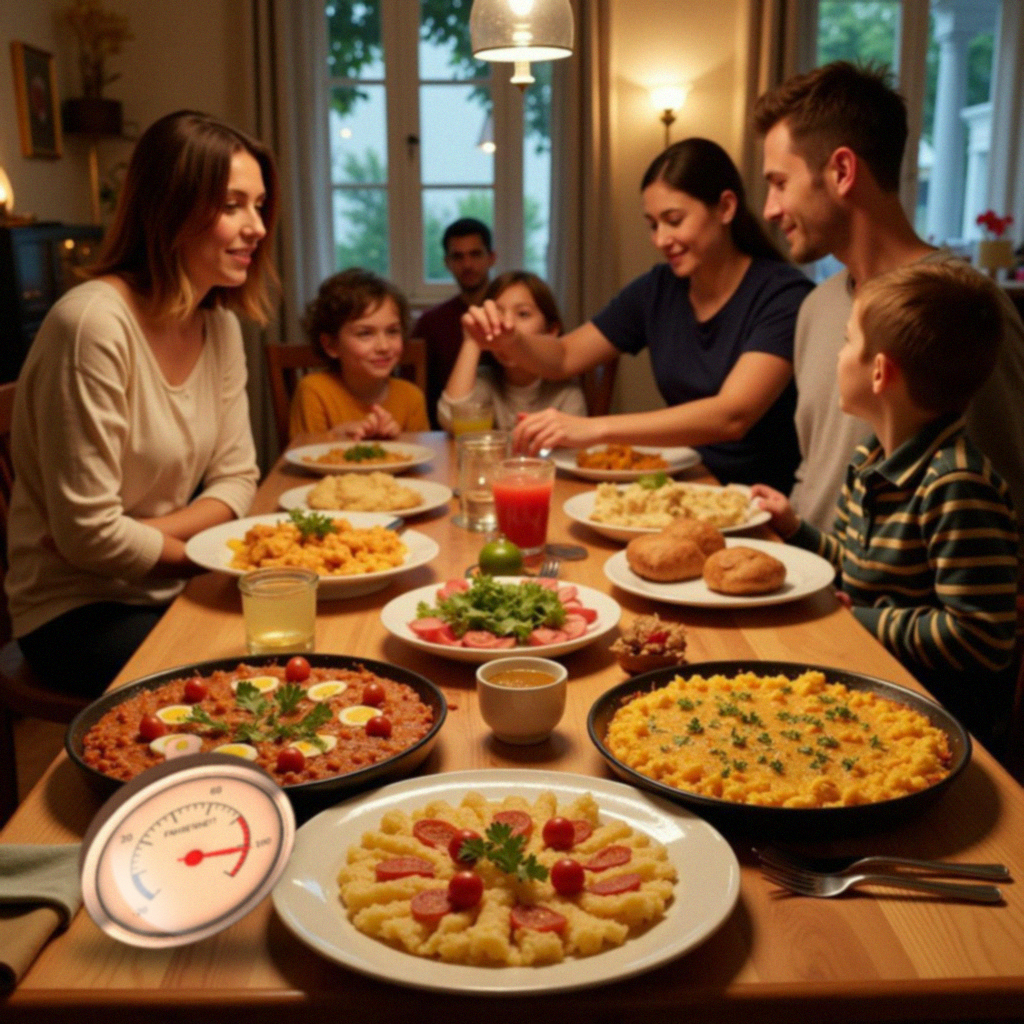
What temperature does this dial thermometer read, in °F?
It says 100 °F
